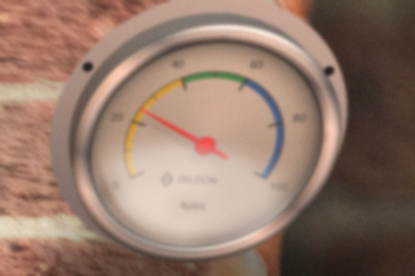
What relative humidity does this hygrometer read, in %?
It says 25 %
